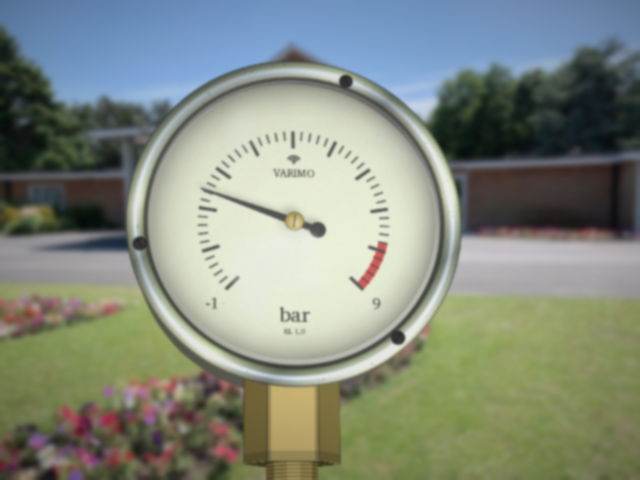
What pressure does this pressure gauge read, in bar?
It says 1.4 bar
